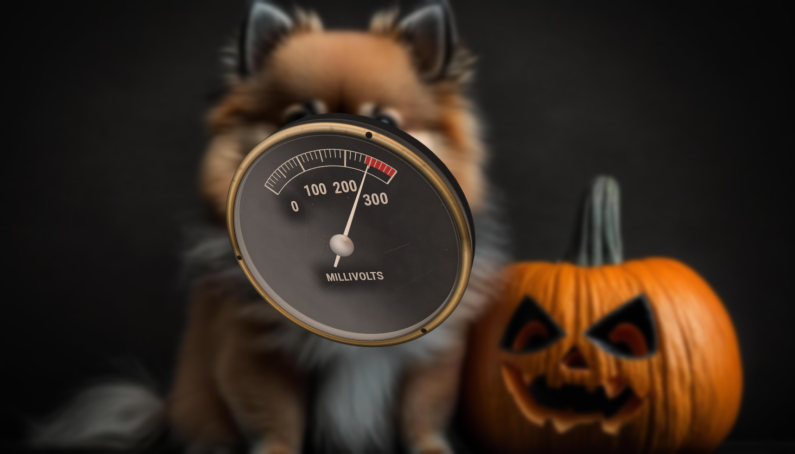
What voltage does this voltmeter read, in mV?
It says 250 mV
